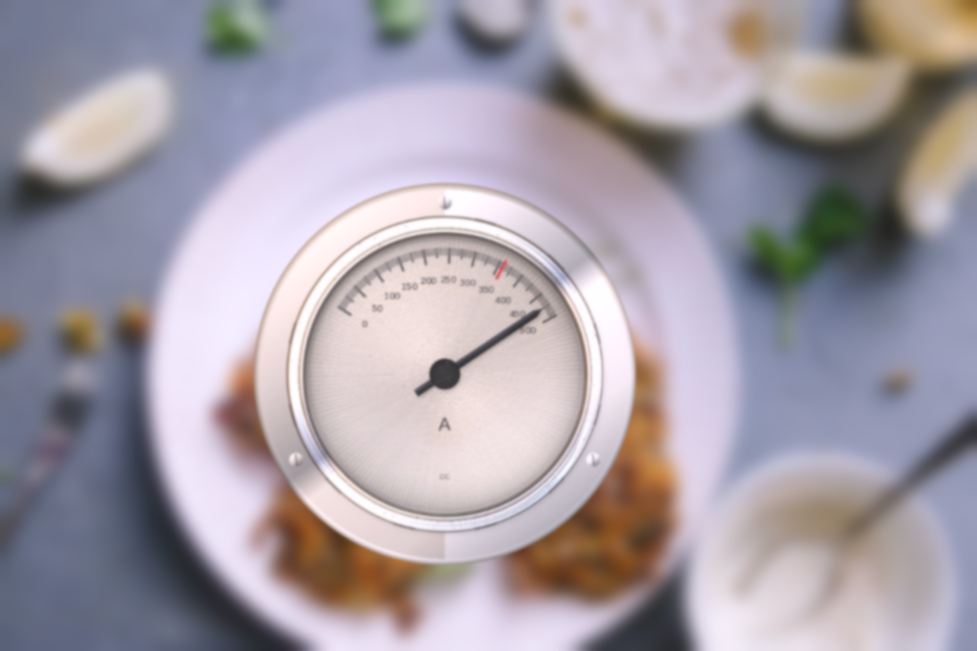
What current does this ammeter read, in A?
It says 475 A
